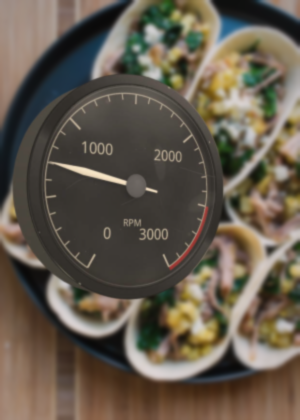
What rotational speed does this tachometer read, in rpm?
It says 700 rpm
